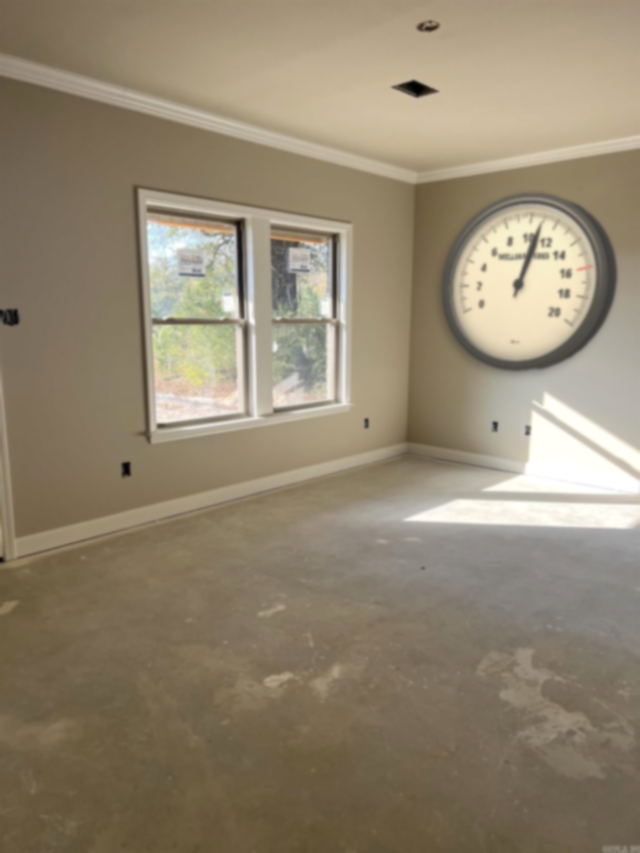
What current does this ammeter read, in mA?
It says 11 mA
